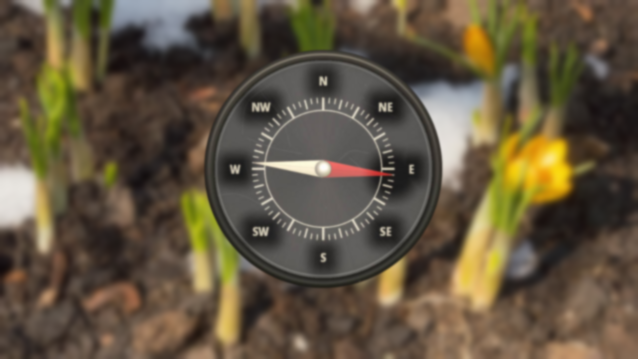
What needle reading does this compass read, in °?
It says 95 °
